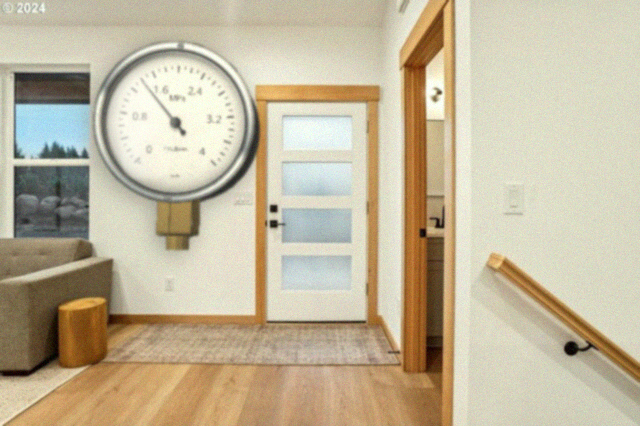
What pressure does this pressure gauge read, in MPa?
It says 1.4 MPa
